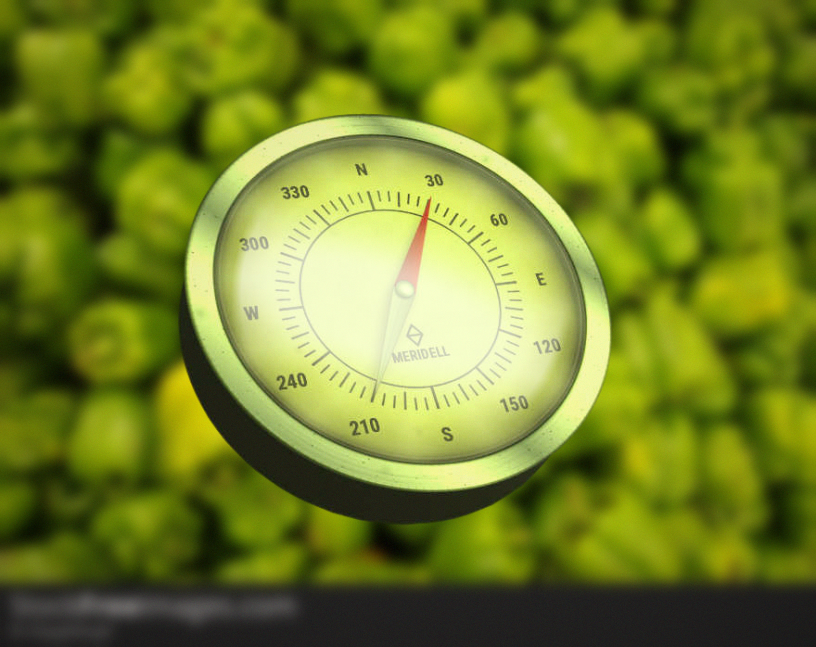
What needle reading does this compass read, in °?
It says 30 °
